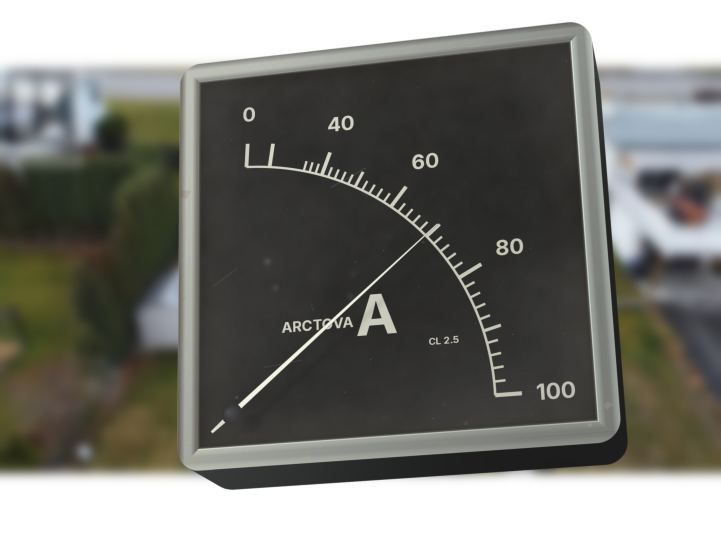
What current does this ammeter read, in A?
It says 70 A
